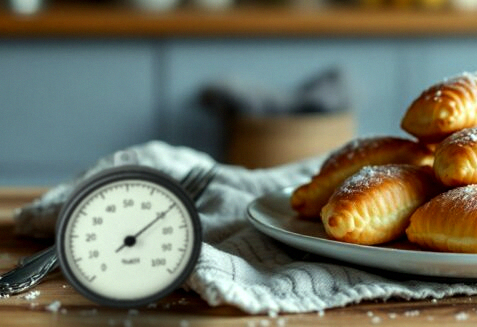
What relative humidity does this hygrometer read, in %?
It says 70 %
